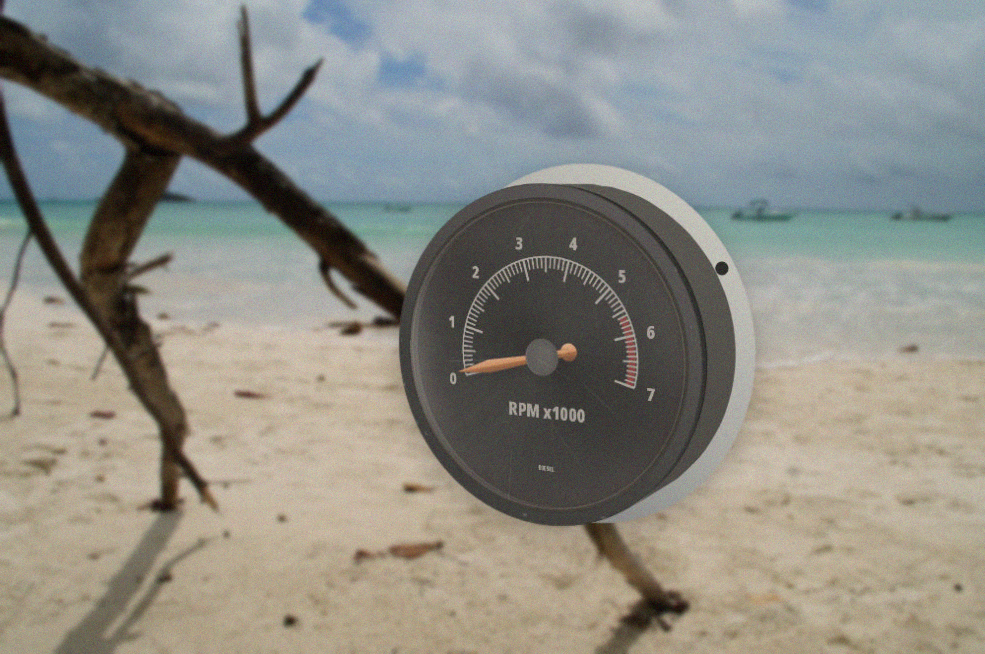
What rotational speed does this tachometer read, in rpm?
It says 100 rpm
